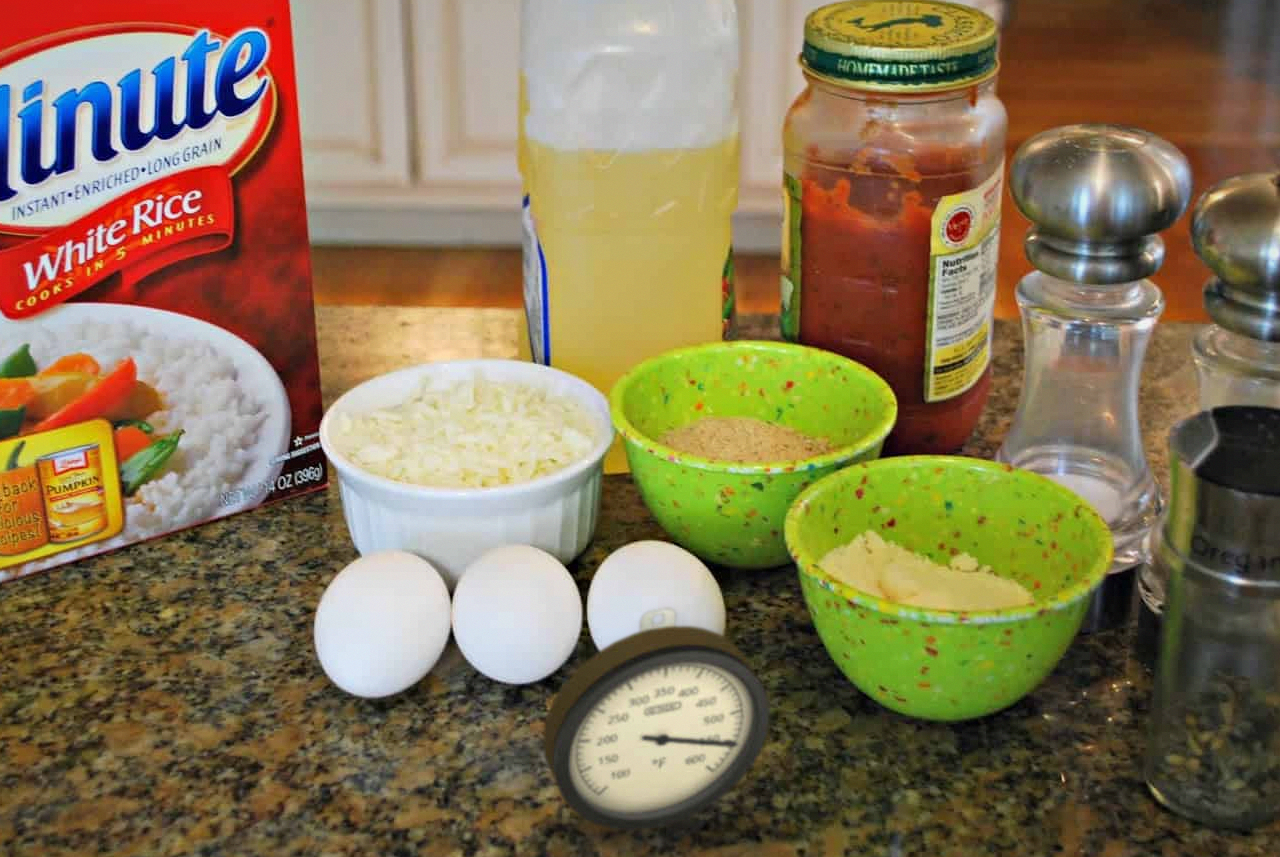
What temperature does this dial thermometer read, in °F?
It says 550 °F
